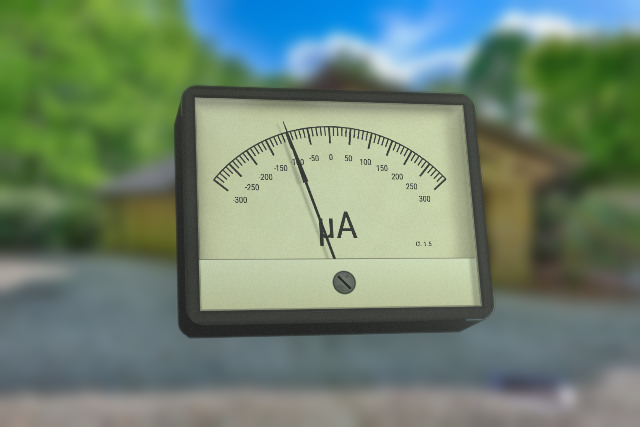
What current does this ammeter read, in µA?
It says -100 µA
